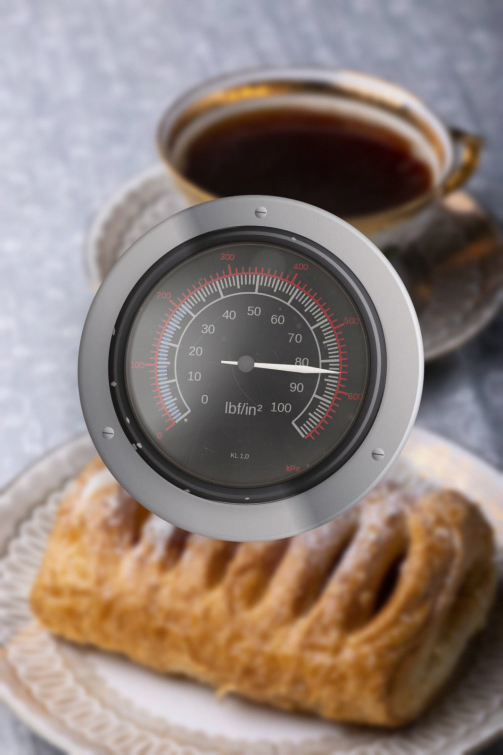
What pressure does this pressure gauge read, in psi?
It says 83 psi
